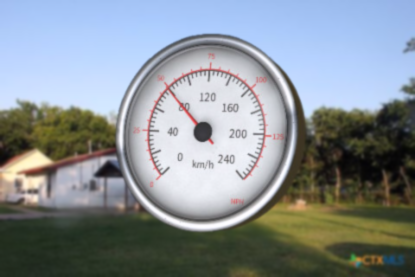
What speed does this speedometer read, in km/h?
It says 80 km/h
